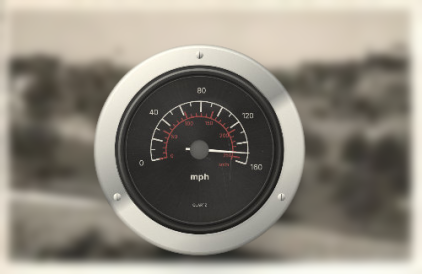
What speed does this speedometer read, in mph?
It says 150 mph
